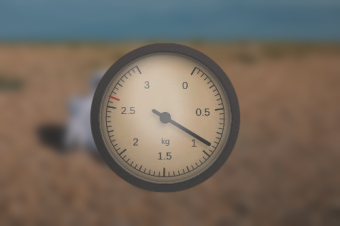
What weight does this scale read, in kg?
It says 0.9 kg
